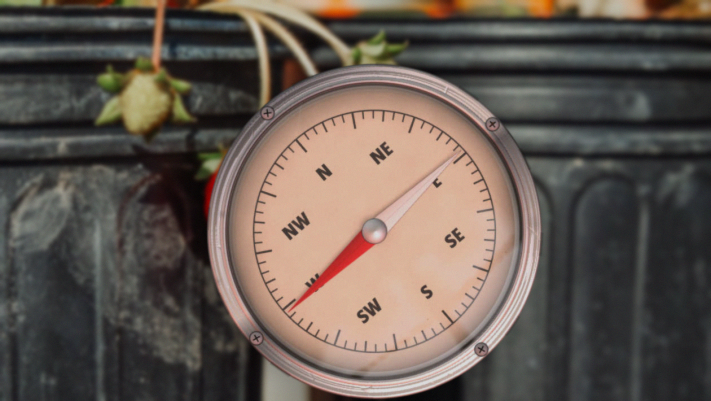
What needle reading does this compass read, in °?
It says 267.5 °
